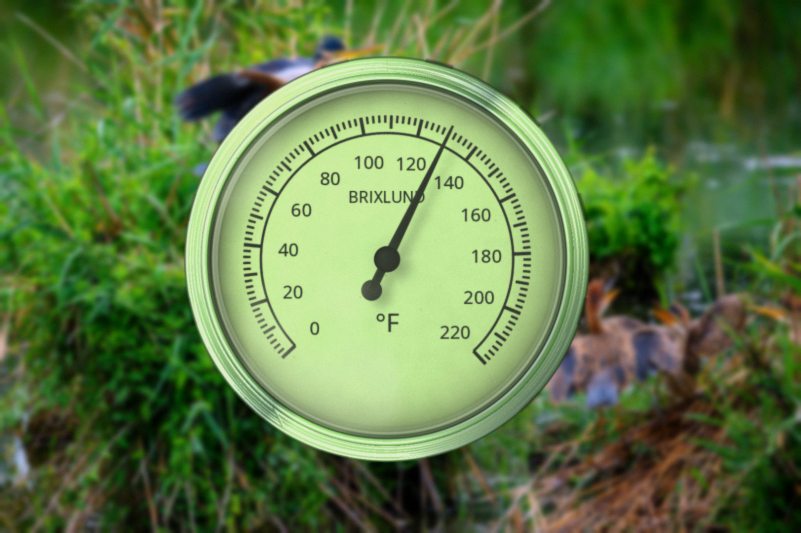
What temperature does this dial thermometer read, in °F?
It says 130 °F
